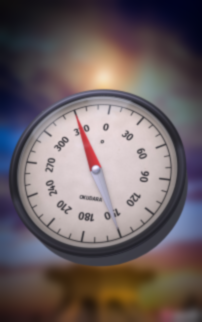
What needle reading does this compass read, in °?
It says 330 °
